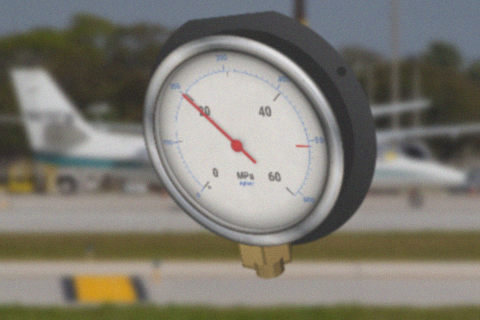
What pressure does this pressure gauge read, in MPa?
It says 20 MPa
